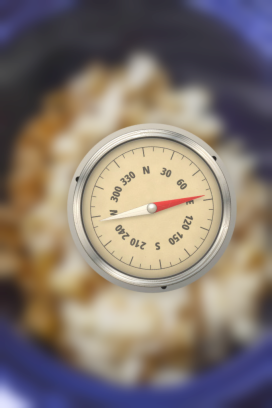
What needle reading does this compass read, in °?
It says 85 °
